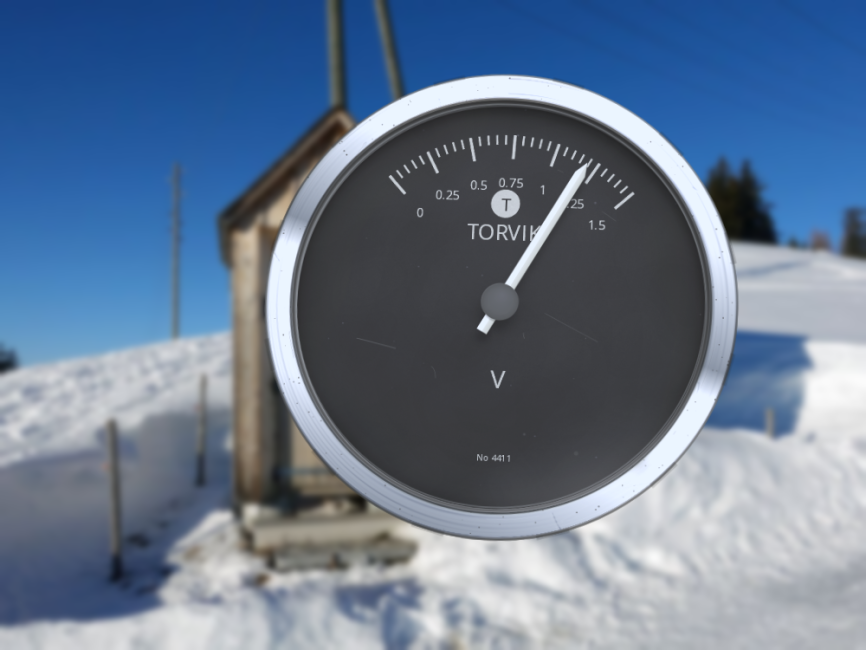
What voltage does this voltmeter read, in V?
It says 1.2 V
